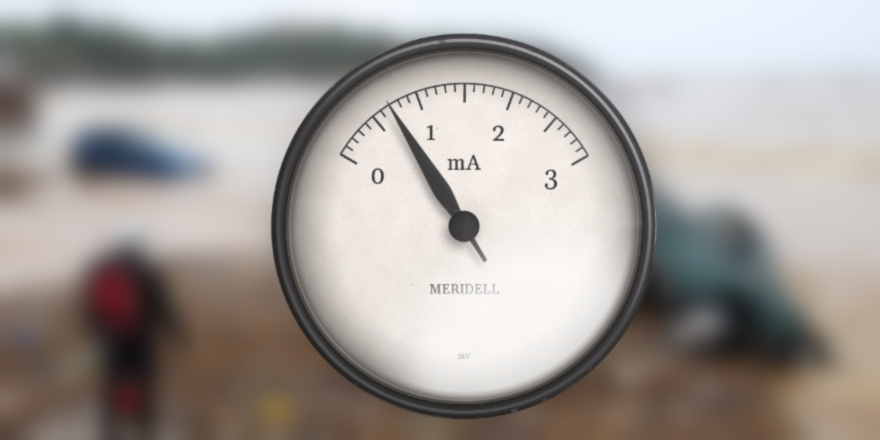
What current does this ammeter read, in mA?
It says 0.7 mA
